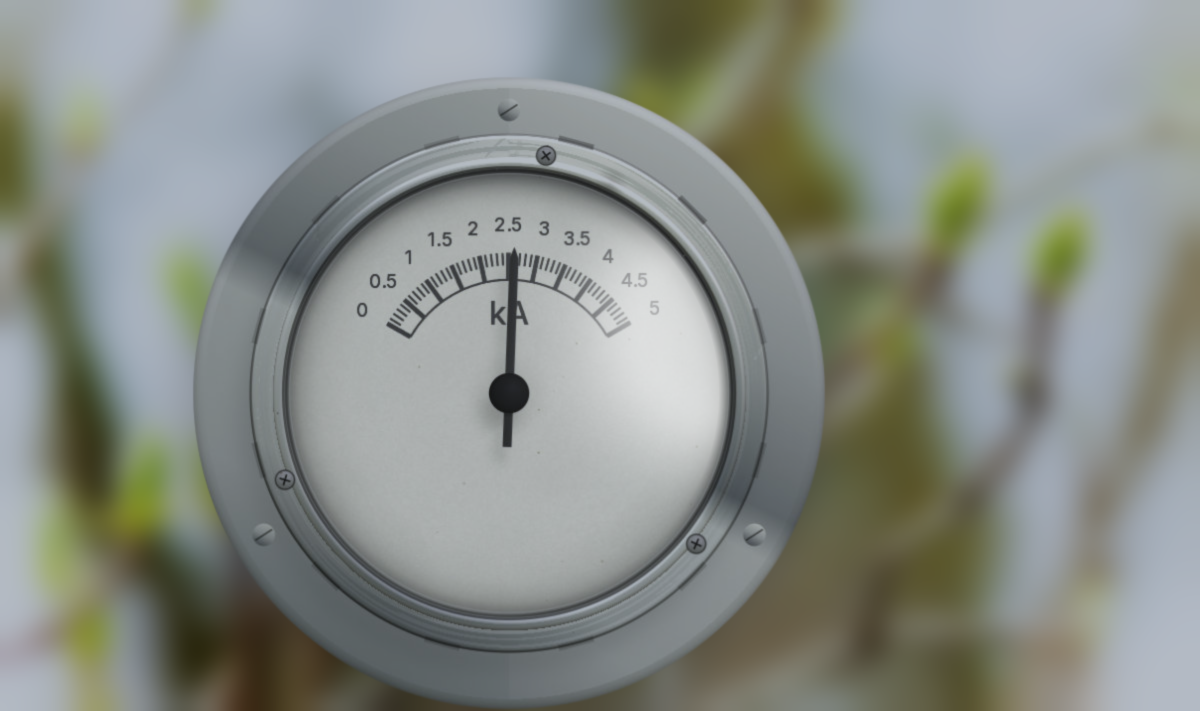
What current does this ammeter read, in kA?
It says 2.6 kA
